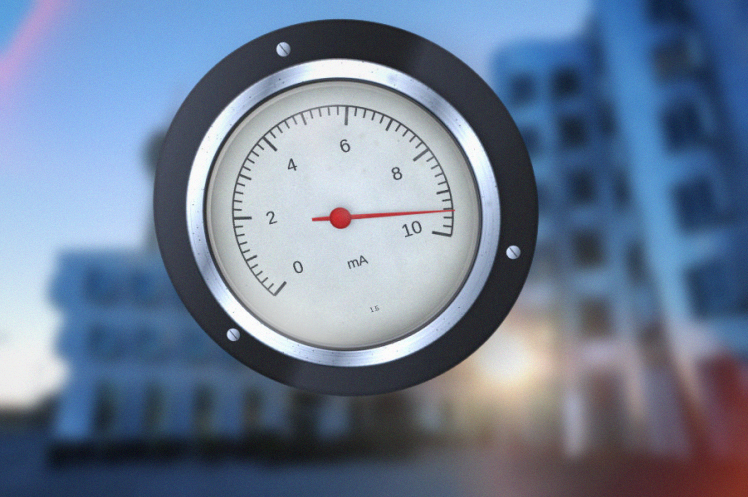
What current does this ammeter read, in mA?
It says 9.4 mA
